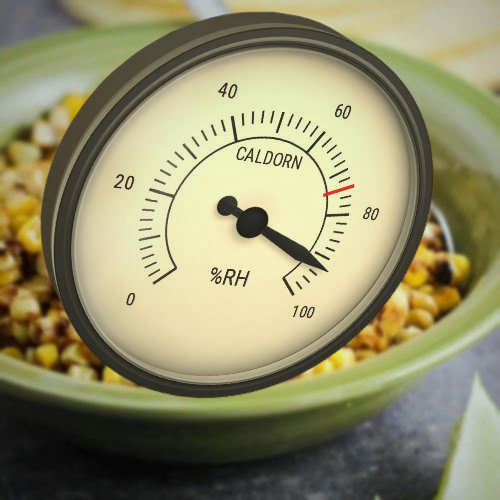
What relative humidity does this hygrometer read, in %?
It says 92 %
